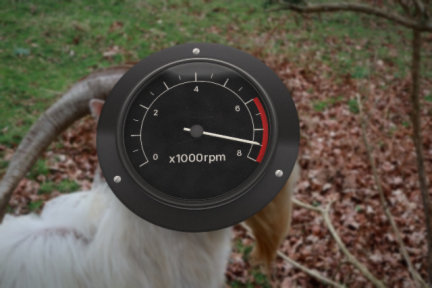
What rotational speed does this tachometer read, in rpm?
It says 7500 rpm
